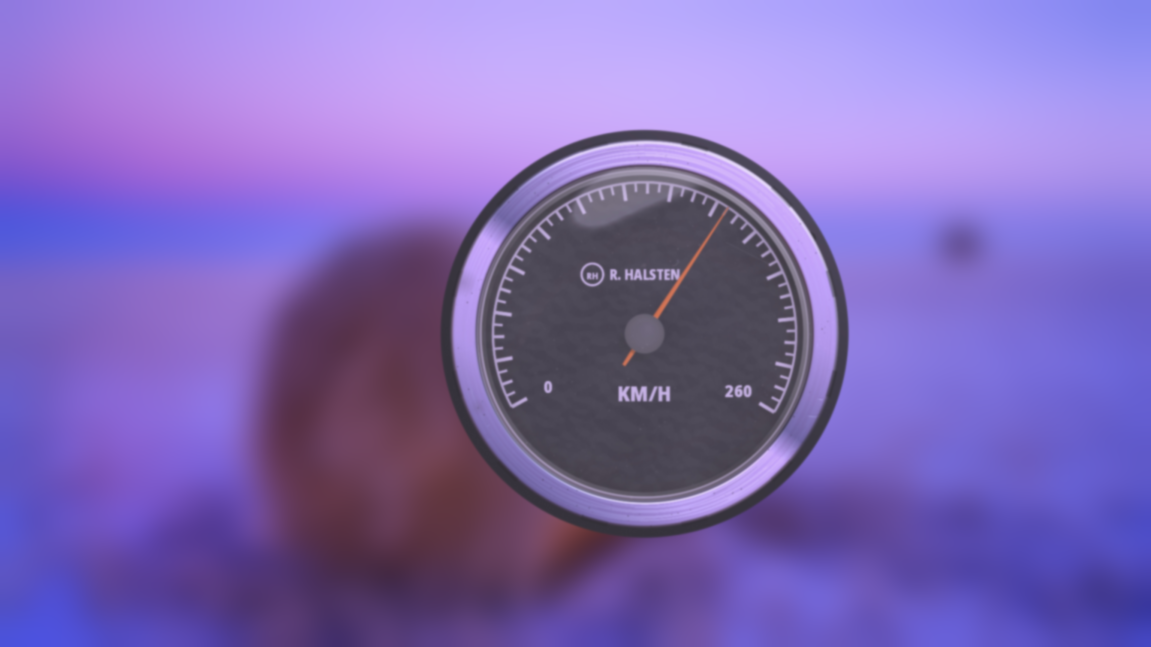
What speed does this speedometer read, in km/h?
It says 165 km/h
